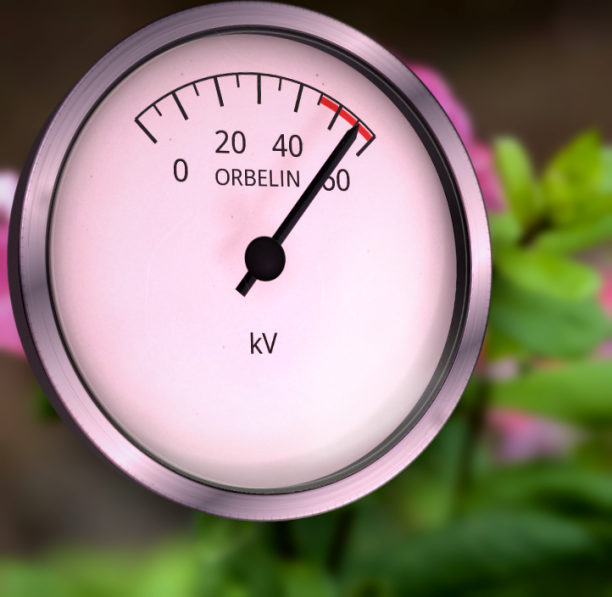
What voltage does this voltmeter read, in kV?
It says 55 kV
